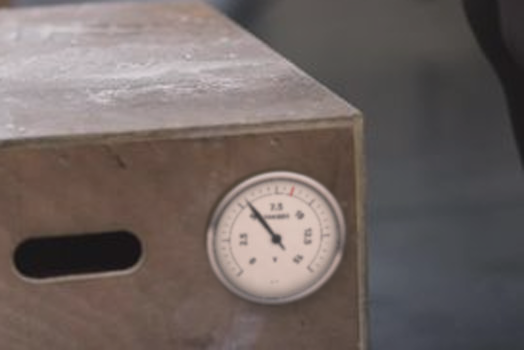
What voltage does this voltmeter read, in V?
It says 5.5 V
